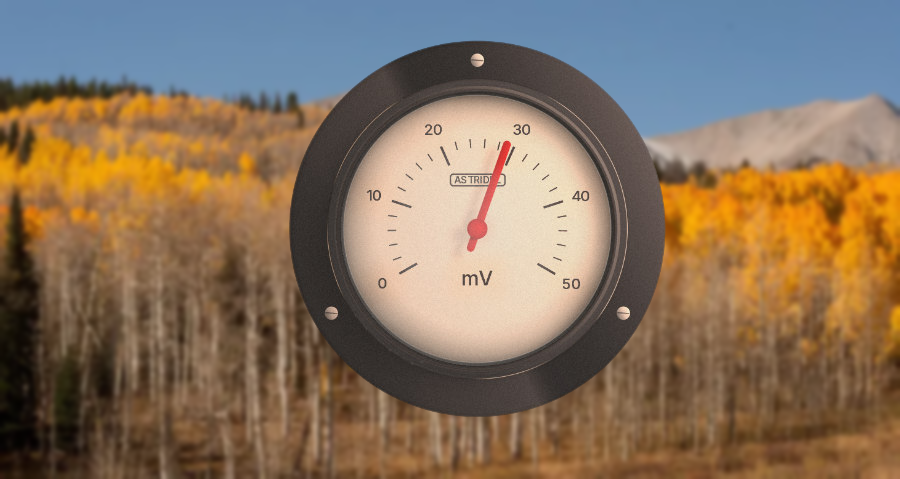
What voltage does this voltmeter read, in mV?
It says 29 mV
